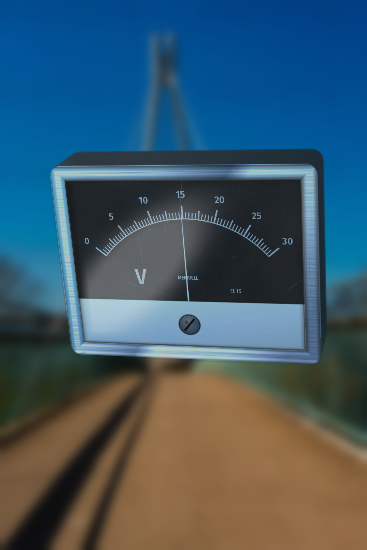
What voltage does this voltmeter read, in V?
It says 15 V
